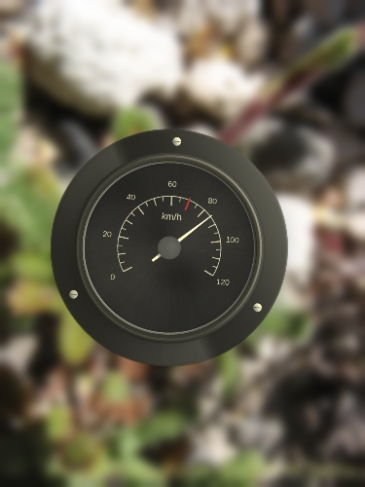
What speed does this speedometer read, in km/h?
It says 85 km/h
